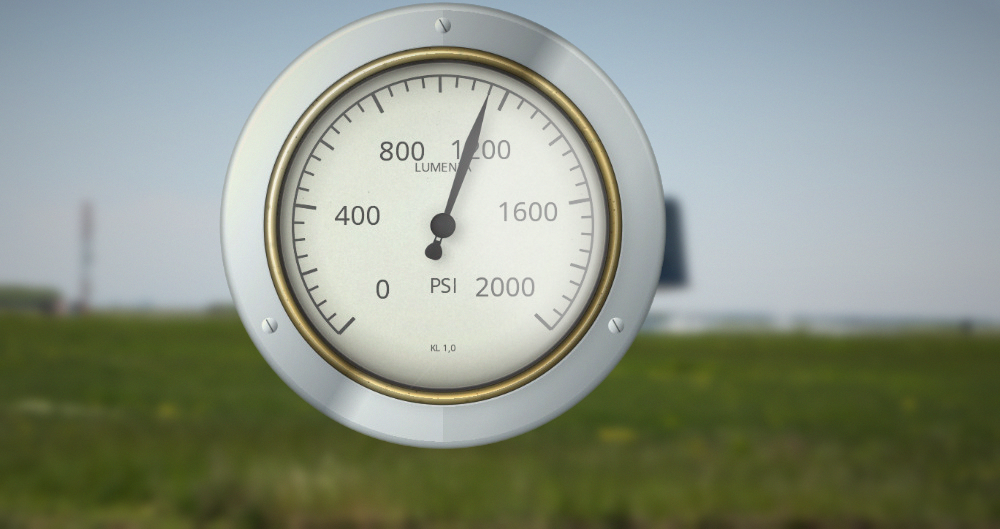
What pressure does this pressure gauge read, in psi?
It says 1150 psi
